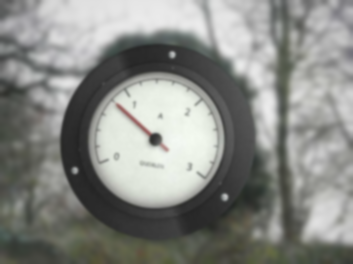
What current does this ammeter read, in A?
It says 0.8 A
